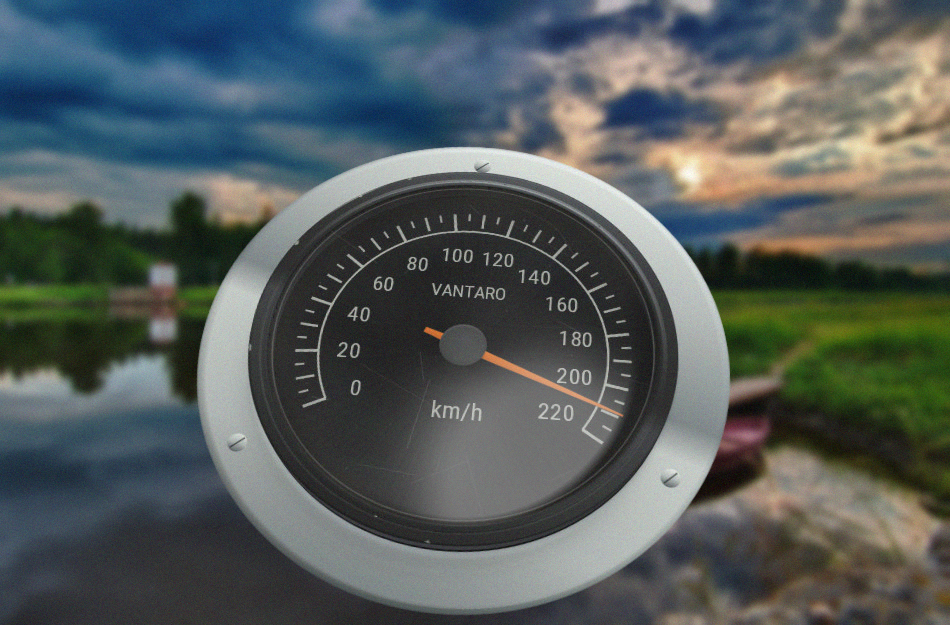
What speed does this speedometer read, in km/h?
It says 210 km/h
